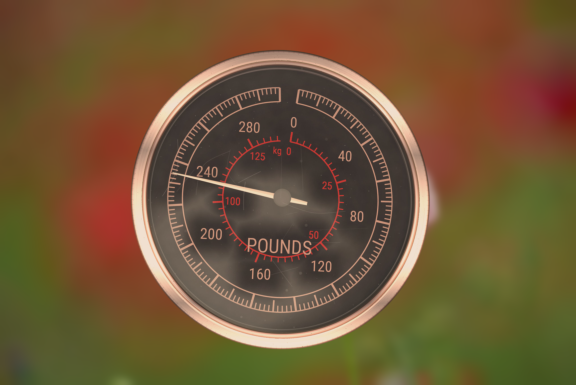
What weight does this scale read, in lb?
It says 234 lb
